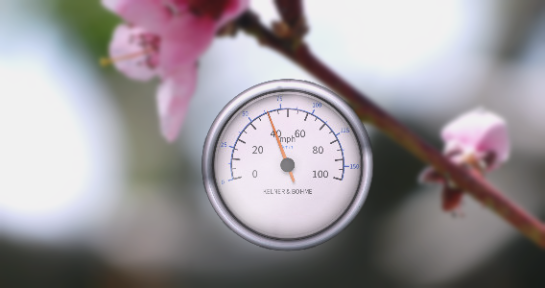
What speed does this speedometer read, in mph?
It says 40 mph
